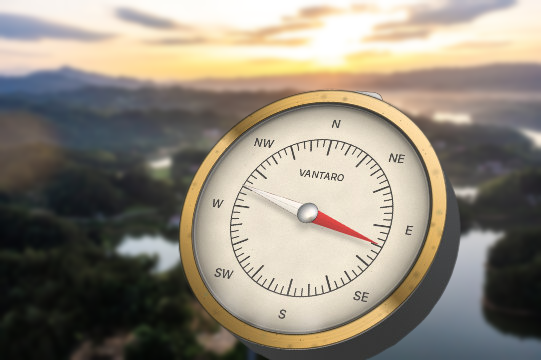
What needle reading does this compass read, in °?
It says 105 °
